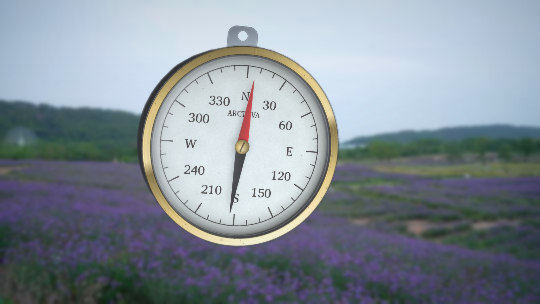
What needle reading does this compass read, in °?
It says 5 °
